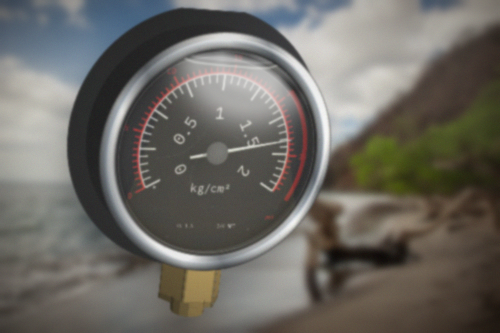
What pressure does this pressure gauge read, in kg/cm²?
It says 1.65 kg/cm²
